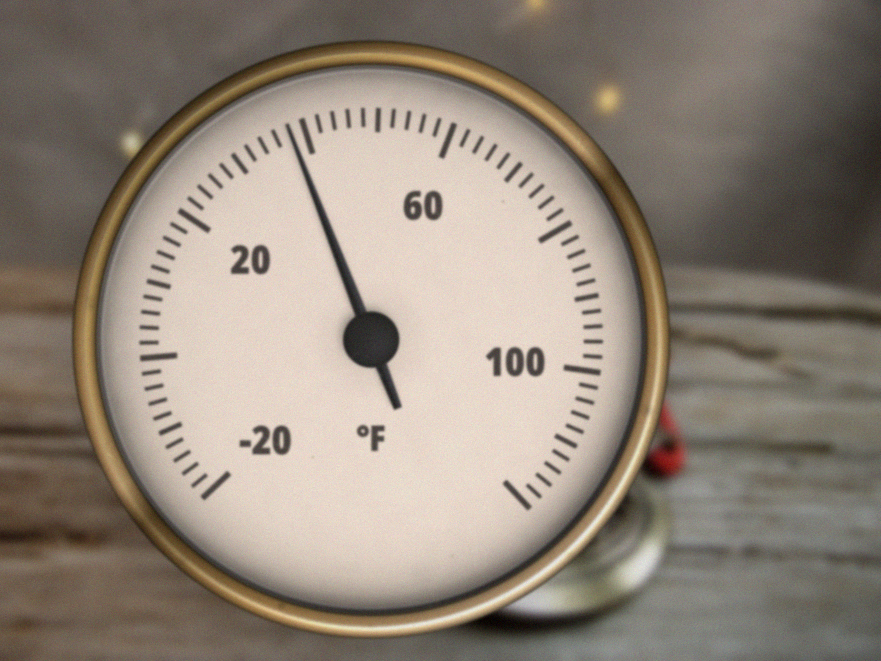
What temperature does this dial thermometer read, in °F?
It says 38 °F
